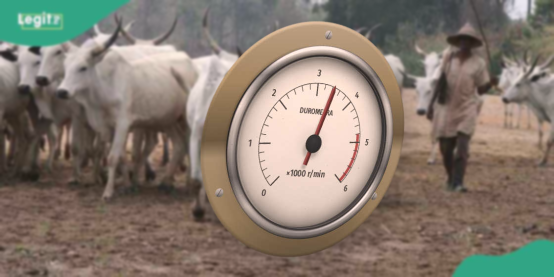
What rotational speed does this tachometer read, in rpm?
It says 3400 rpm
